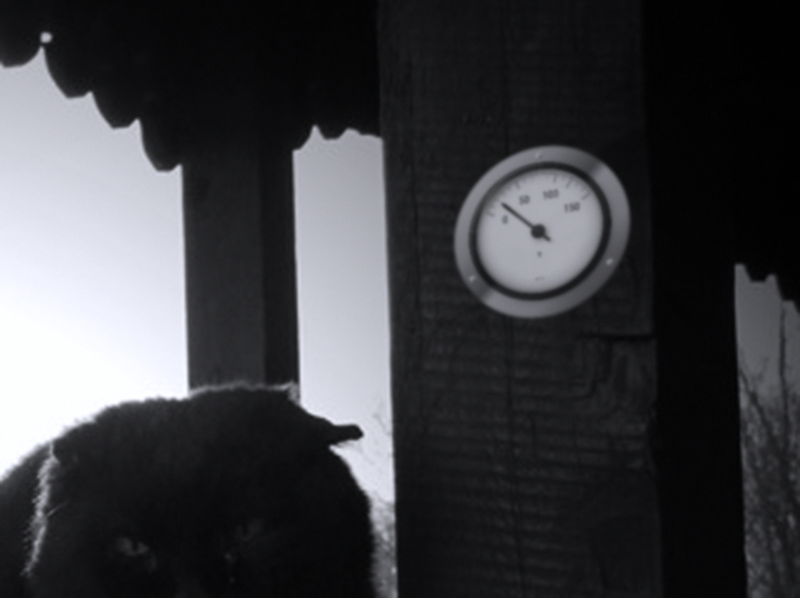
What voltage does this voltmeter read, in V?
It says 20 V
